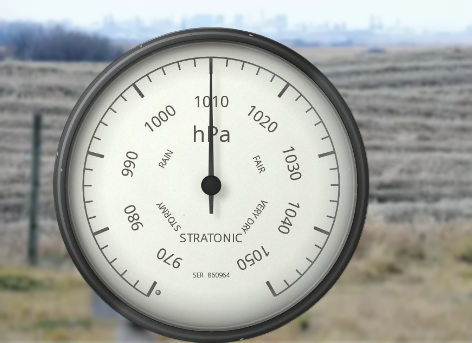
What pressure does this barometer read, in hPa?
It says 1010 hPa
